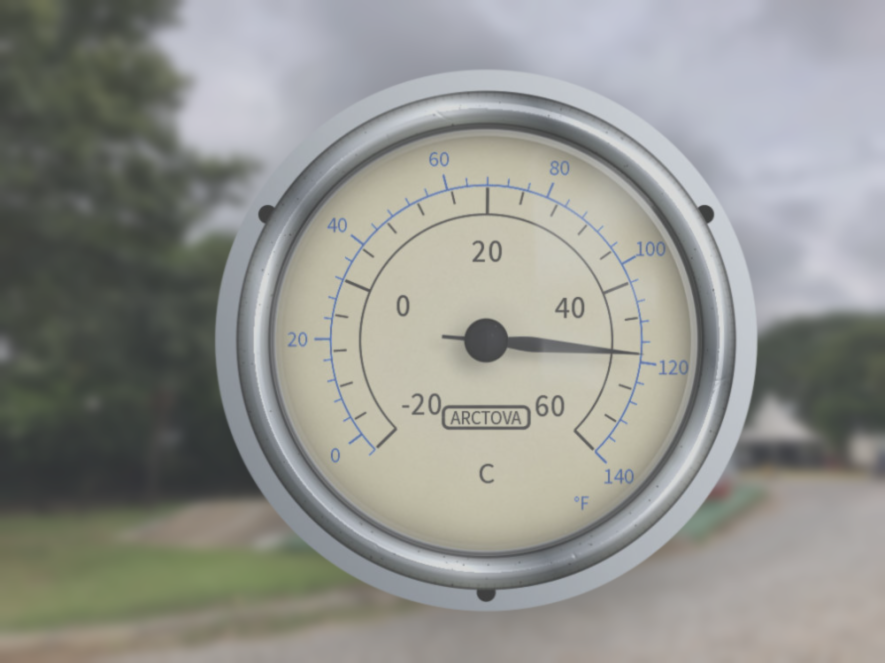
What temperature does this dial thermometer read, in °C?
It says 48 °C
